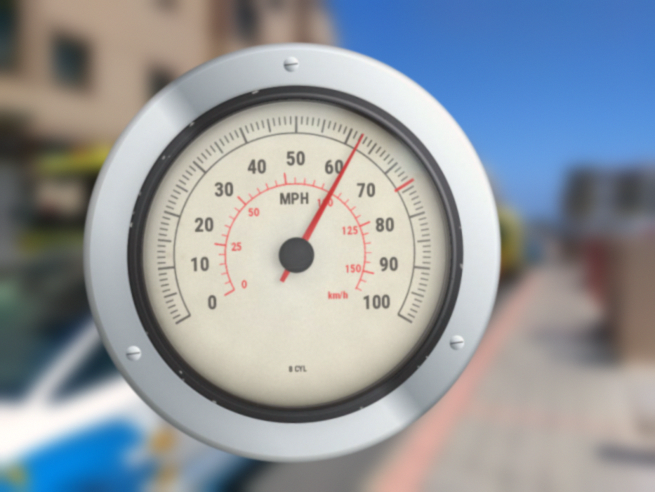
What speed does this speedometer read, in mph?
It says 62 mph
